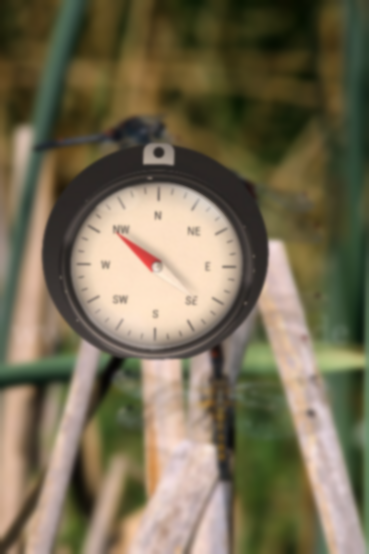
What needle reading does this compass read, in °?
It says 310 °
